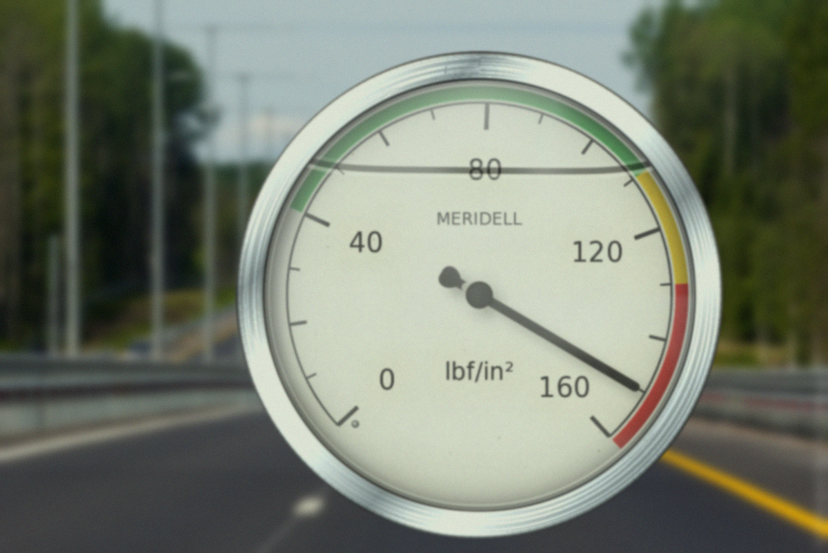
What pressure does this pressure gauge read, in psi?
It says 150 psi
